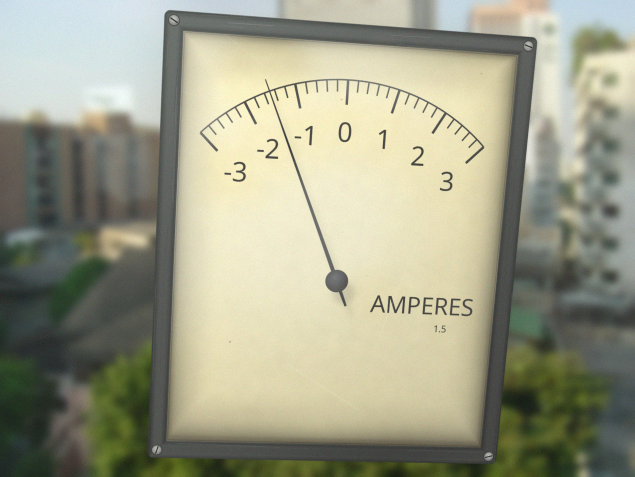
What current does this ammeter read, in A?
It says -1.5 A
